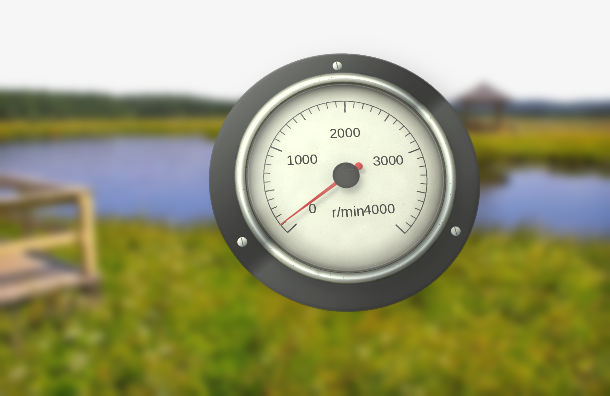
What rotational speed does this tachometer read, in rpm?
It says 100 rpm
